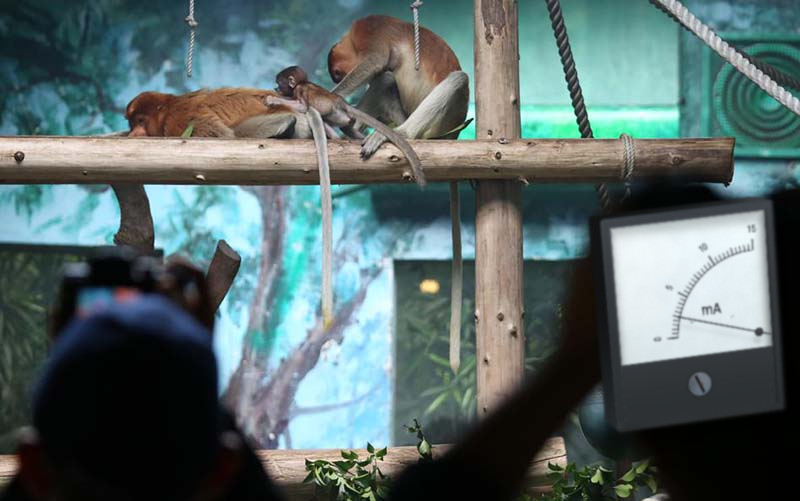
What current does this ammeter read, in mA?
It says 2.5 mA
